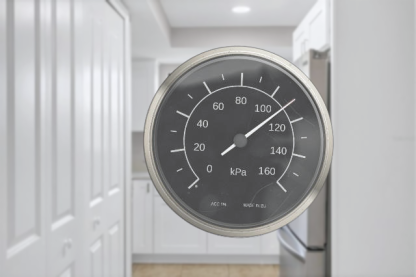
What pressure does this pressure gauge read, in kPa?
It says 110 kPa
